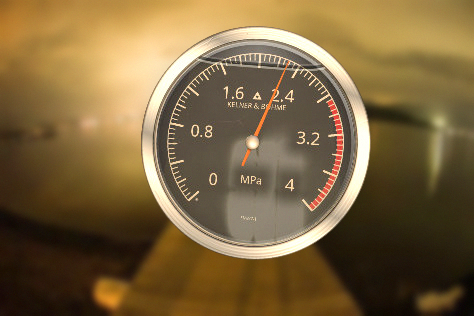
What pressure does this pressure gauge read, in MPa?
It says 2.3 MPa
